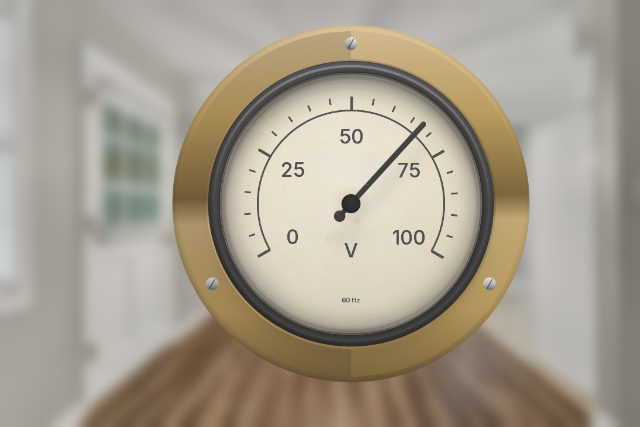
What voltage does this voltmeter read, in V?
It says 67.5 V
